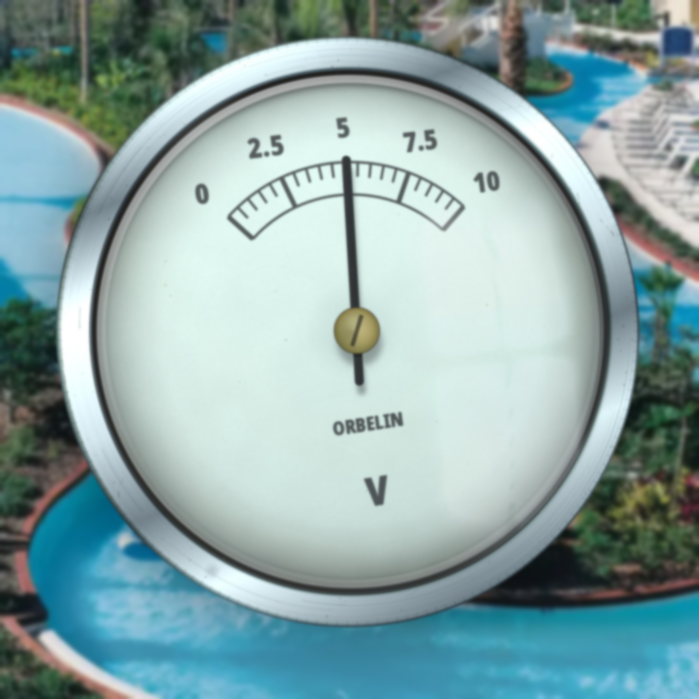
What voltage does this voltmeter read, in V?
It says 5 V
